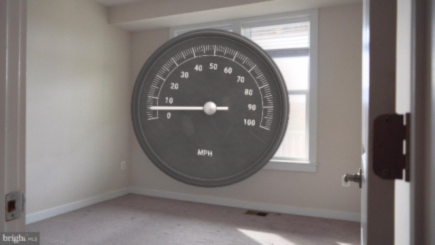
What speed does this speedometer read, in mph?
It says 5 mph
